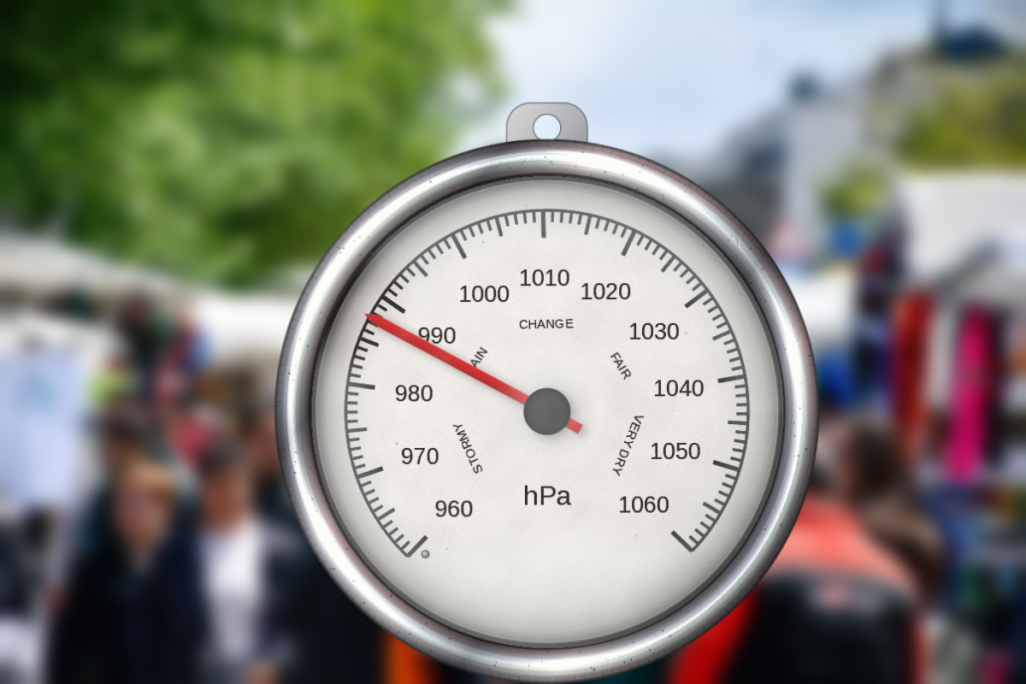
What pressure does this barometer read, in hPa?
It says 987.5 hPa
